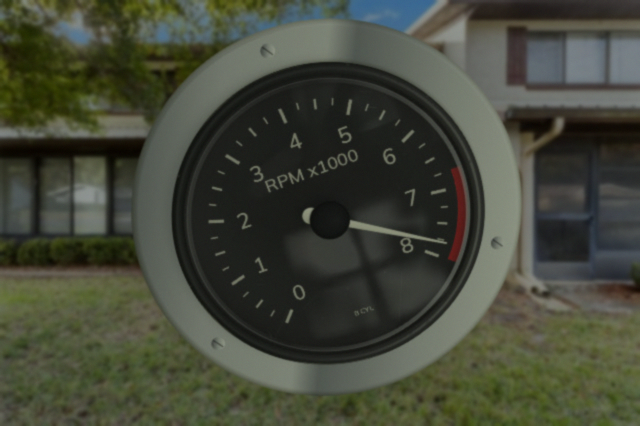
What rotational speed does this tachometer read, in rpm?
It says 7750 rpm
